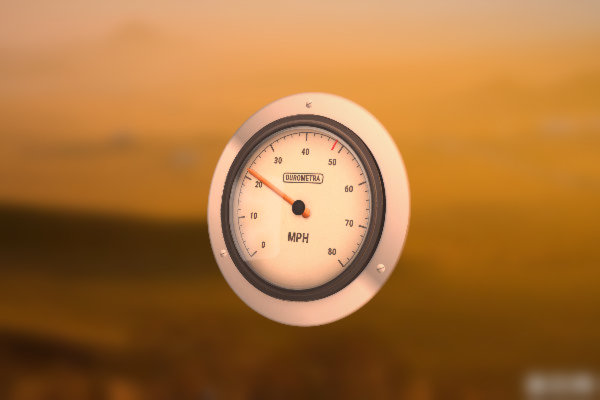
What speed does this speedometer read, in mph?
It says 22 mph
